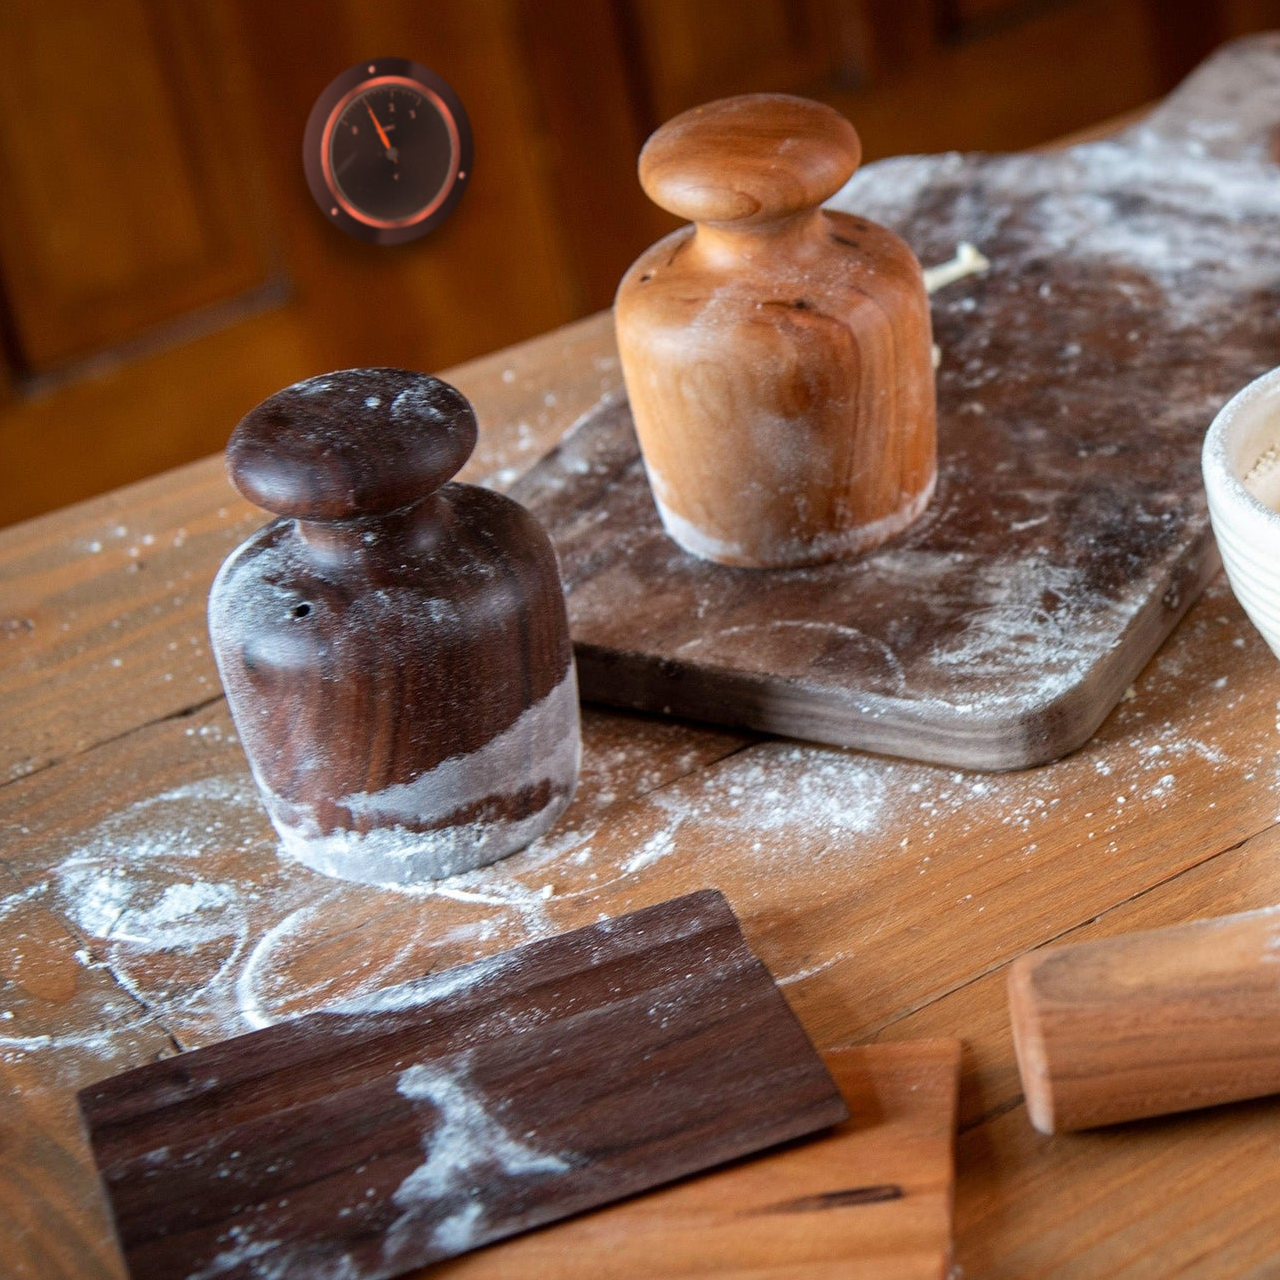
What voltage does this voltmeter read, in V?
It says 1 V
